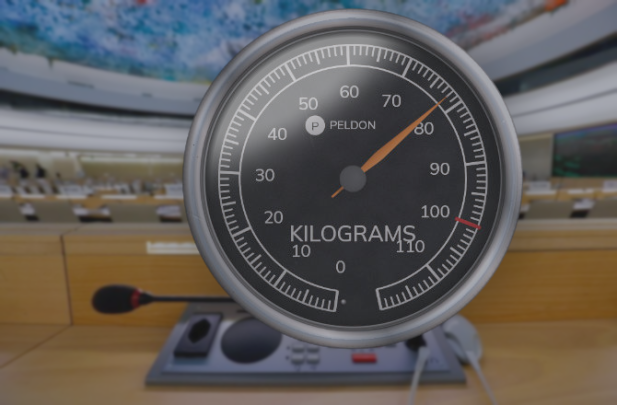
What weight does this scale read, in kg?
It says 78 kg
